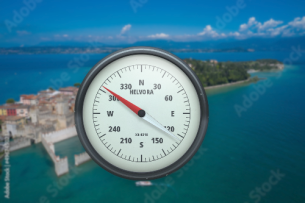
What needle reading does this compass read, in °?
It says 305 °
